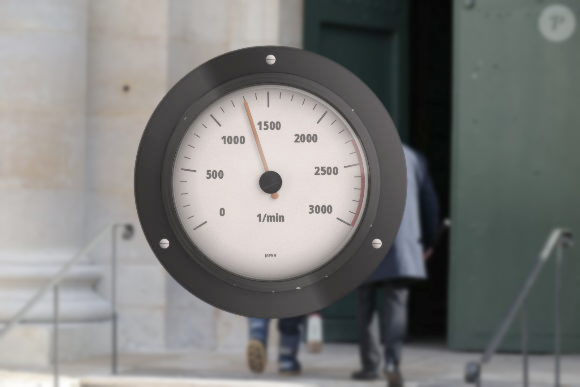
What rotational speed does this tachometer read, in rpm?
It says 1300 rpm
